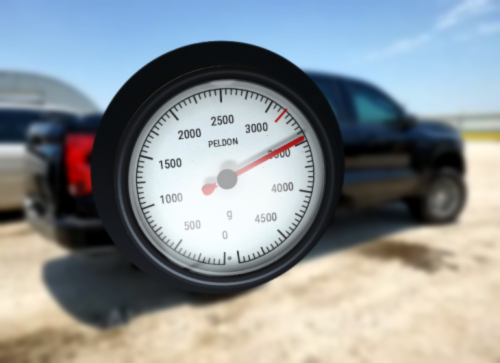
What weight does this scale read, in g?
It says 3450 g
